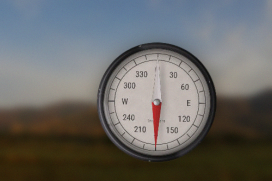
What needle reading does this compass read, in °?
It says 180 °
